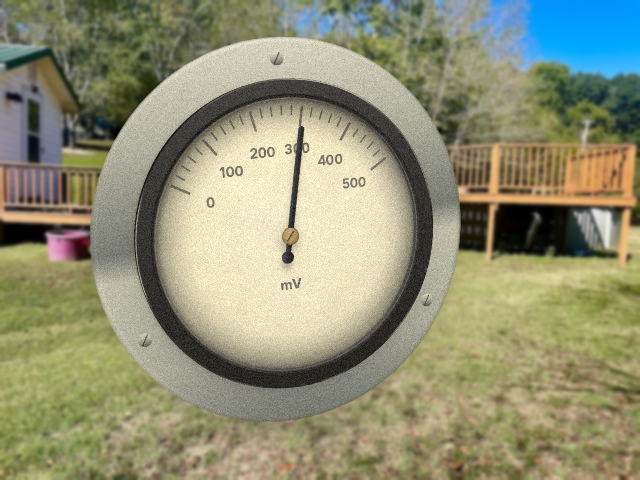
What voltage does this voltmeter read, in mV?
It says 300 mV
